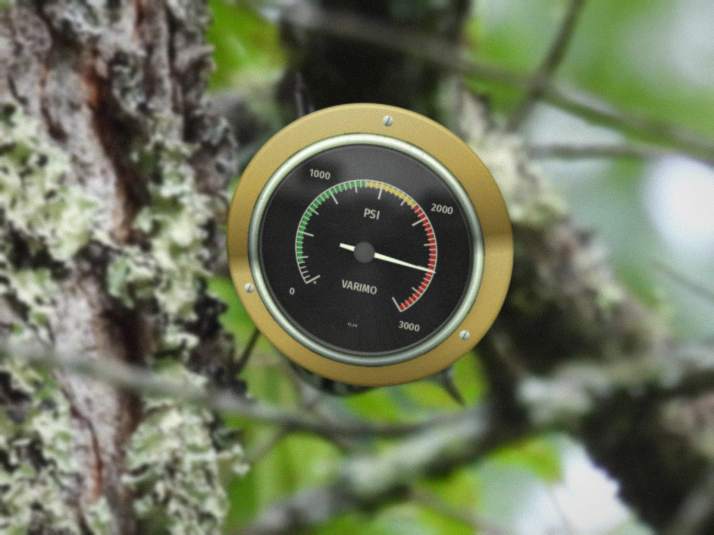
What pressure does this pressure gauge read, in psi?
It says 2500 psi
